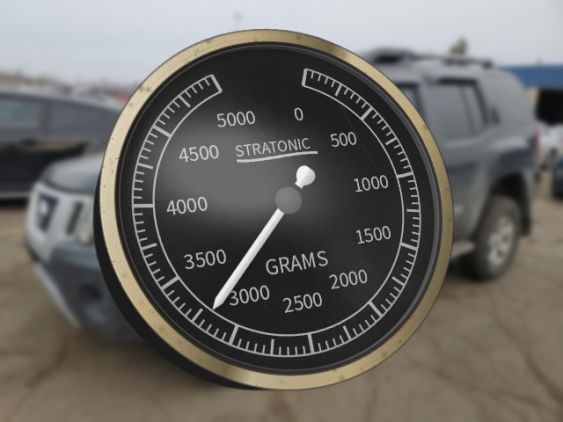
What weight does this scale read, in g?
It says 3200 g
